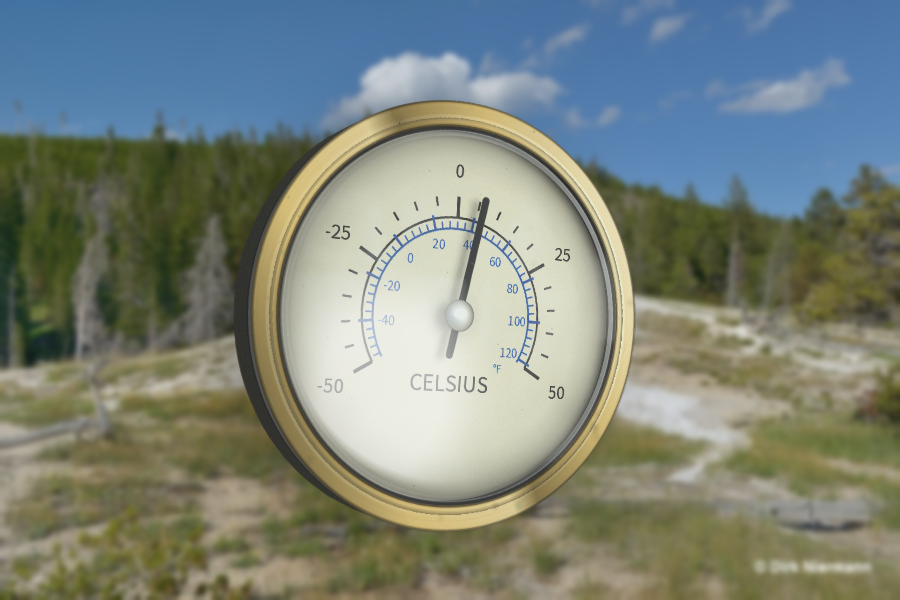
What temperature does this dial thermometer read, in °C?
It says 5 °C
